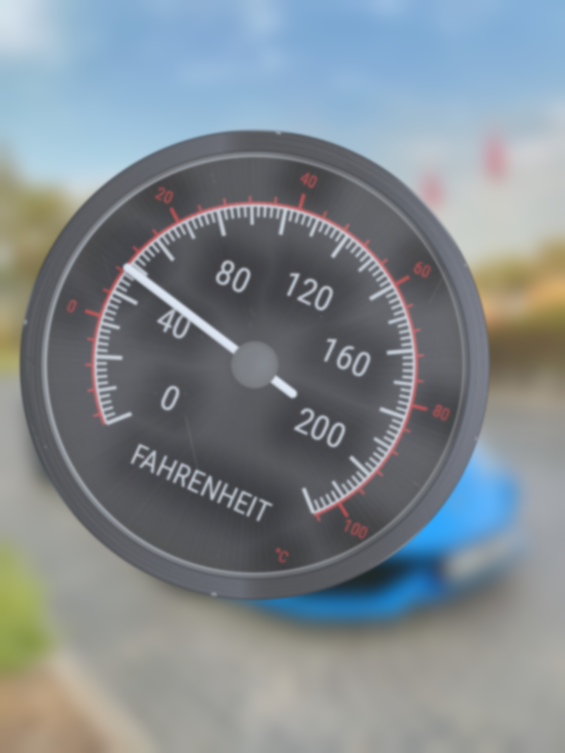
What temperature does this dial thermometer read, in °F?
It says 48 °F
